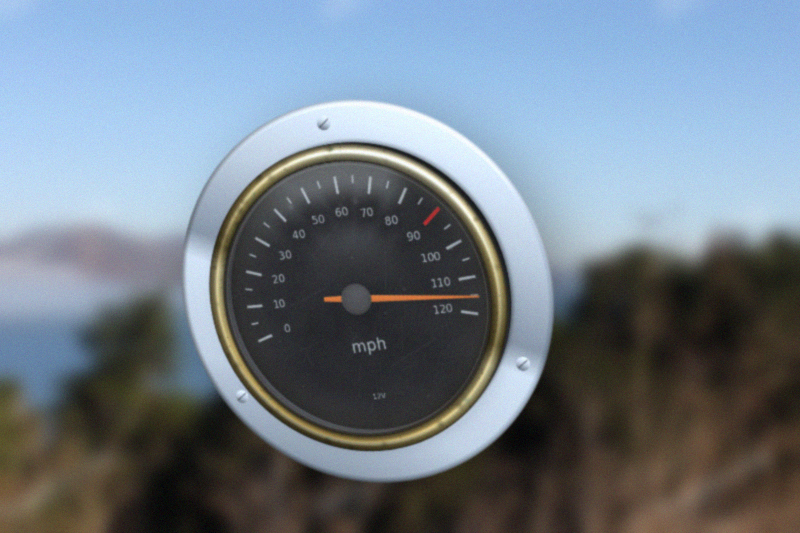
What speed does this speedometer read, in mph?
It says 115 mph
